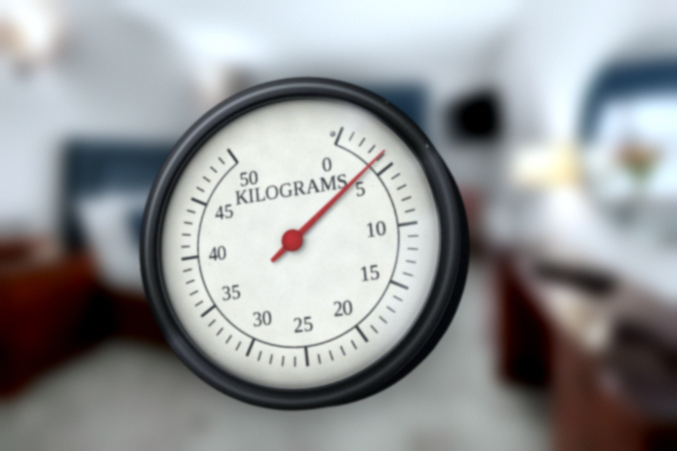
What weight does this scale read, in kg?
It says 4 kg
